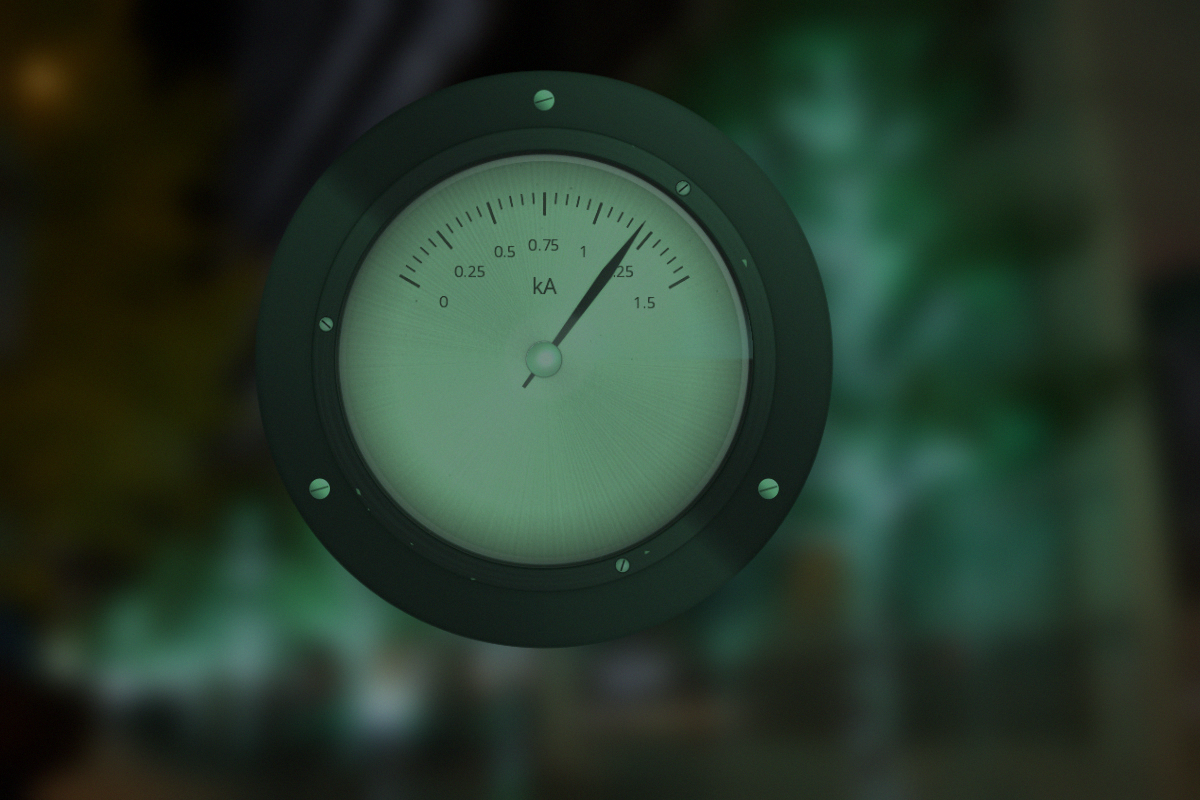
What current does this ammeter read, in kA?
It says 1.2 kA
